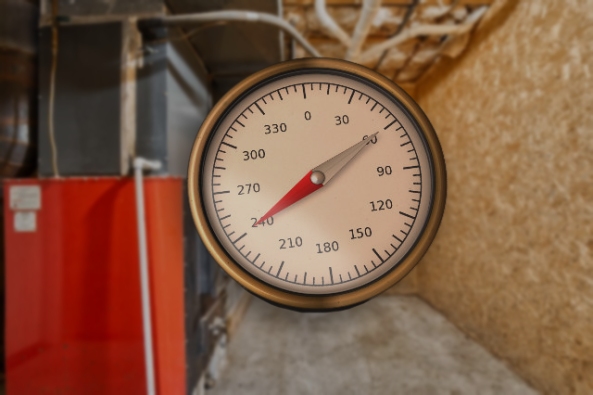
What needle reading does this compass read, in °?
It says 240 °
